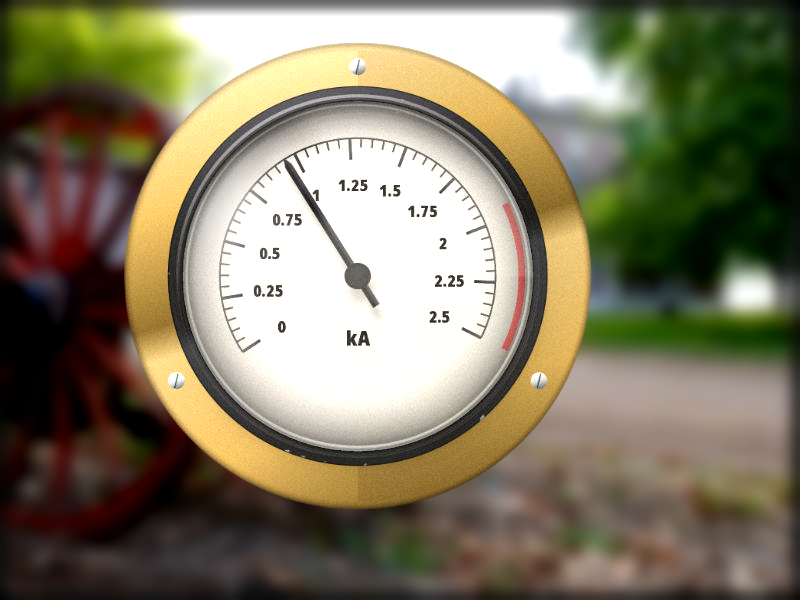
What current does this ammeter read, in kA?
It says 0.95 kA
